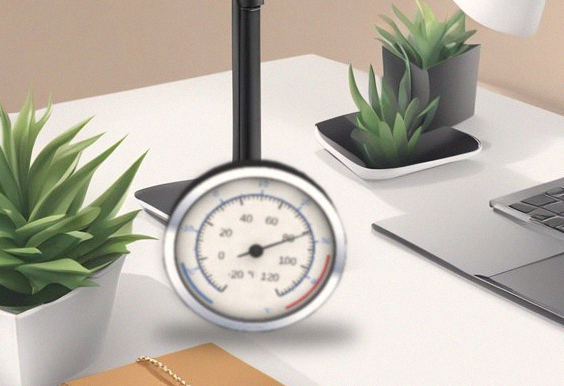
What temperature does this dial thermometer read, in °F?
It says 80 °F
